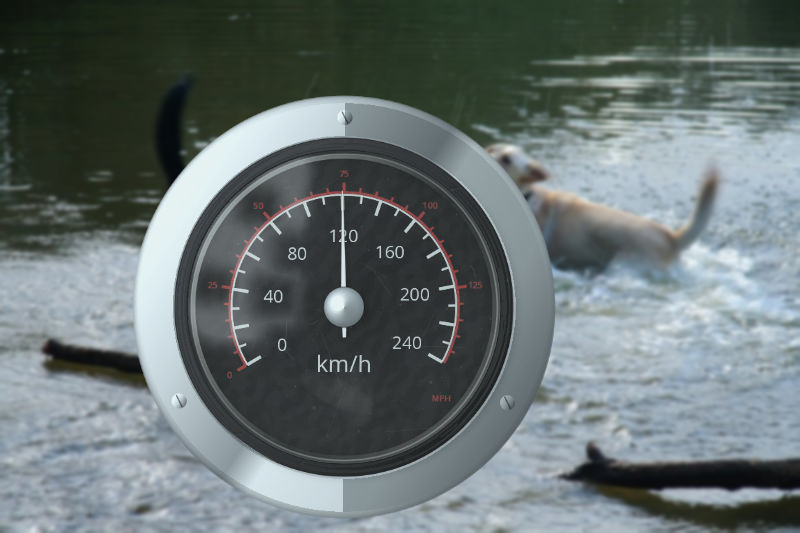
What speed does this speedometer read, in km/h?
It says 120 km/h
